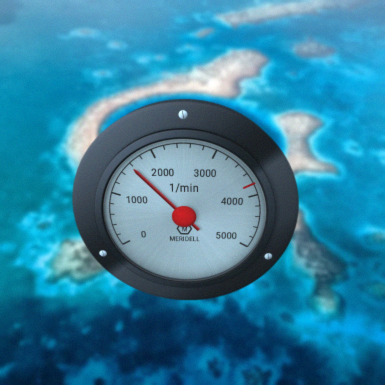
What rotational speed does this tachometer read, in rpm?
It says 1600 rpm
